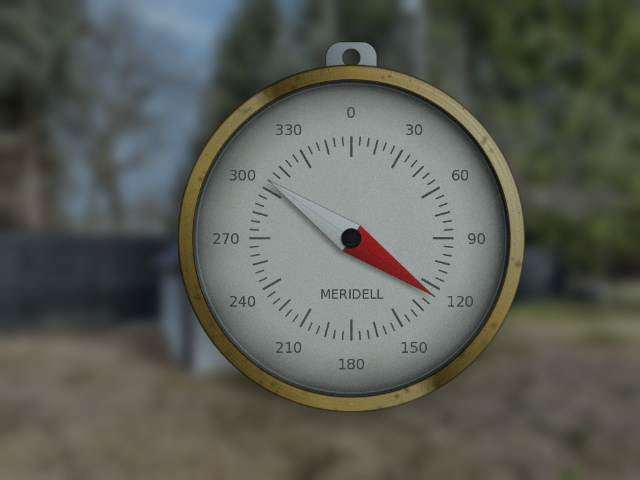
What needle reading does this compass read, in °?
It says 125 °
